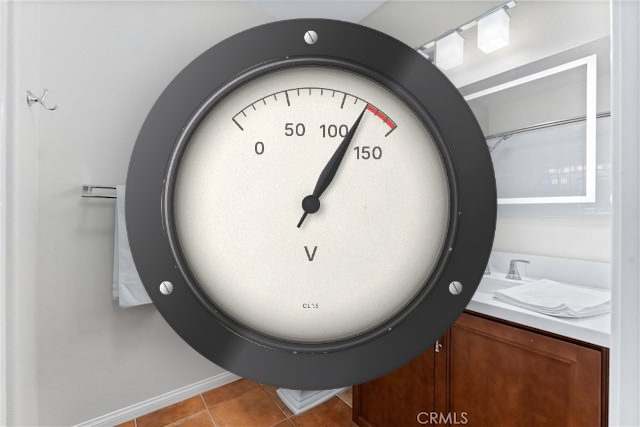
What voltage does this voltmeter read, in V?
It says 120 V
